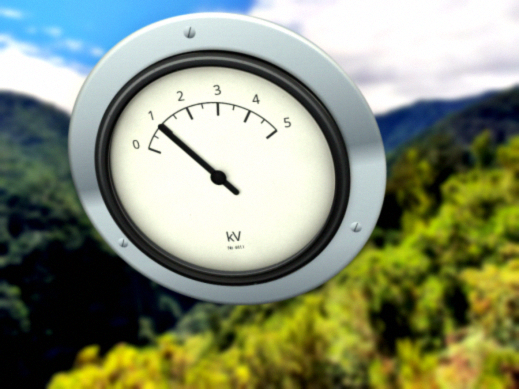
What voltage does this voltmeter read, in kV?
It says 1 kV
